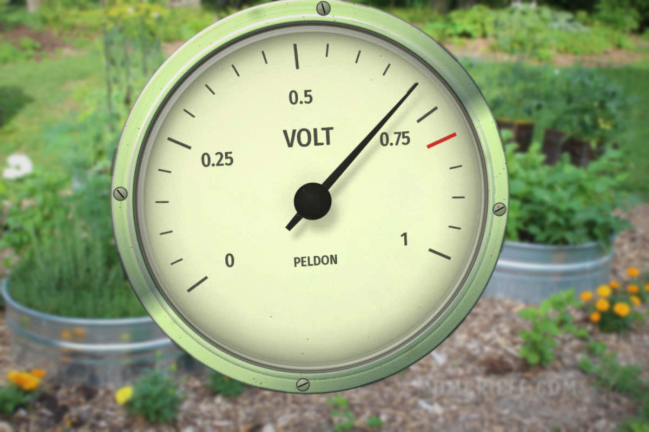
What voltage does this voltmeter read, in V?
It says 0.7 V
